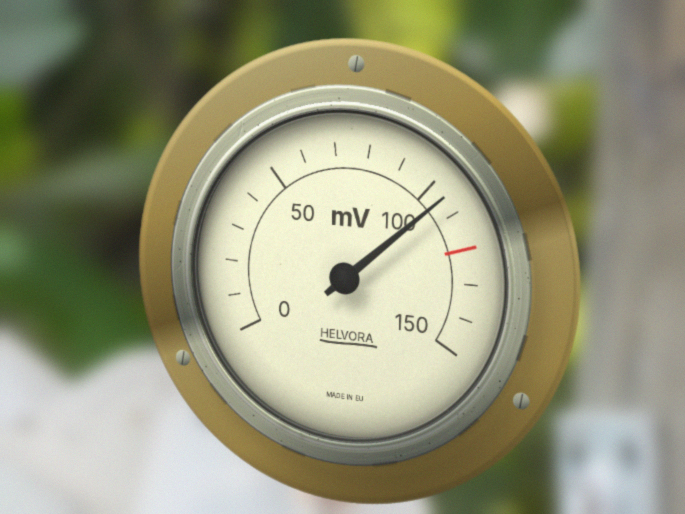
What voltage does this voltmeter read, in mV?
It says 105 mV
